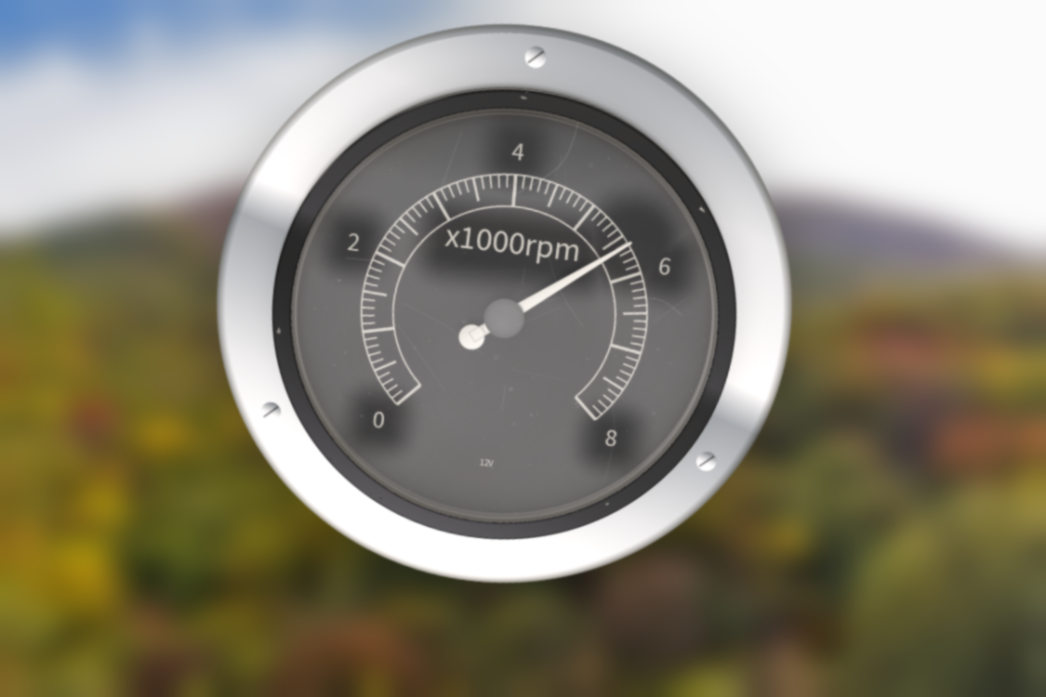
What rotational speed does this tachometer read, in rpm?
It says 5600 rpm
